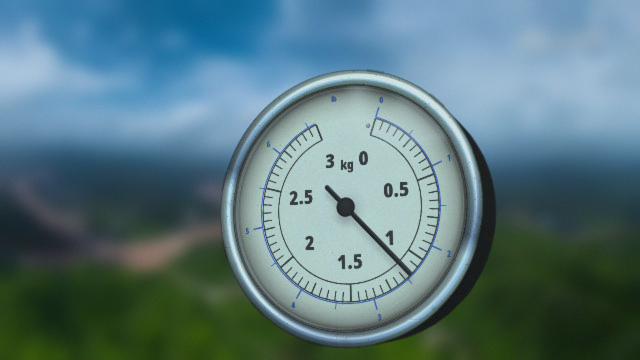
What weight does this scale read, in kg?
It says 1.1 kg
